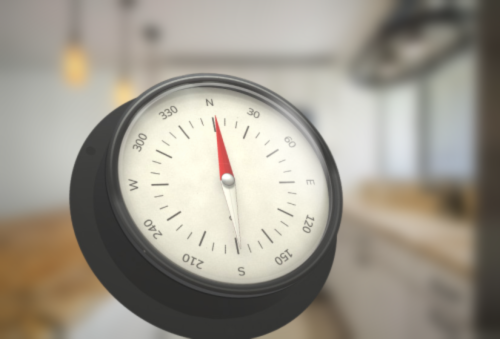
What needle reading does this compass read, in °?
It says 0 °
